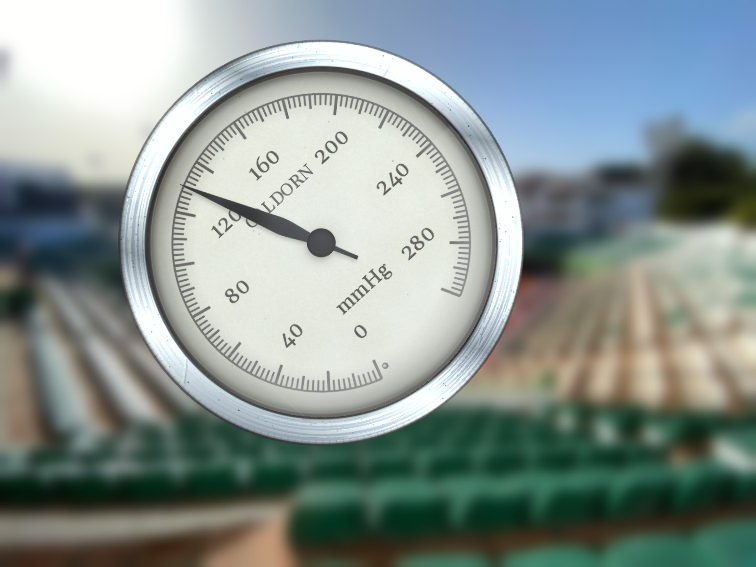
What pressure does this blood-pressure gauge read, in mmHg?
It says 130 mmHg
